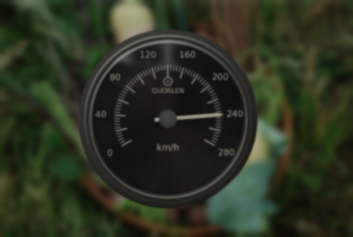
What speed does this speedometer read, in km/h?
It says 240 km/h
